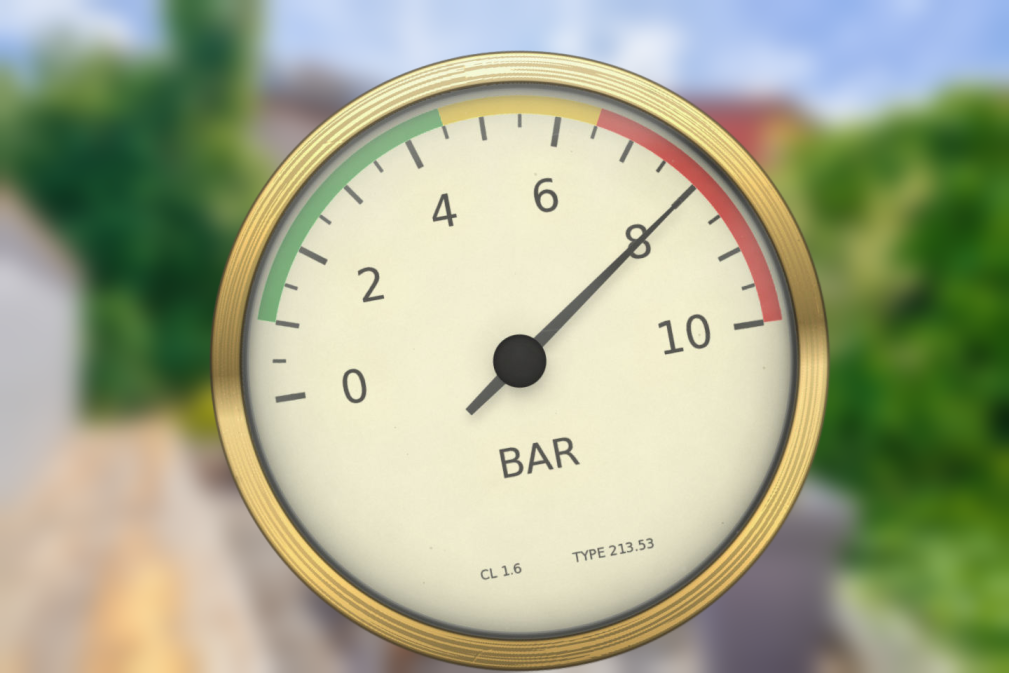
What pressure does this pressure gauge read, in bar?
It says 8 bar
